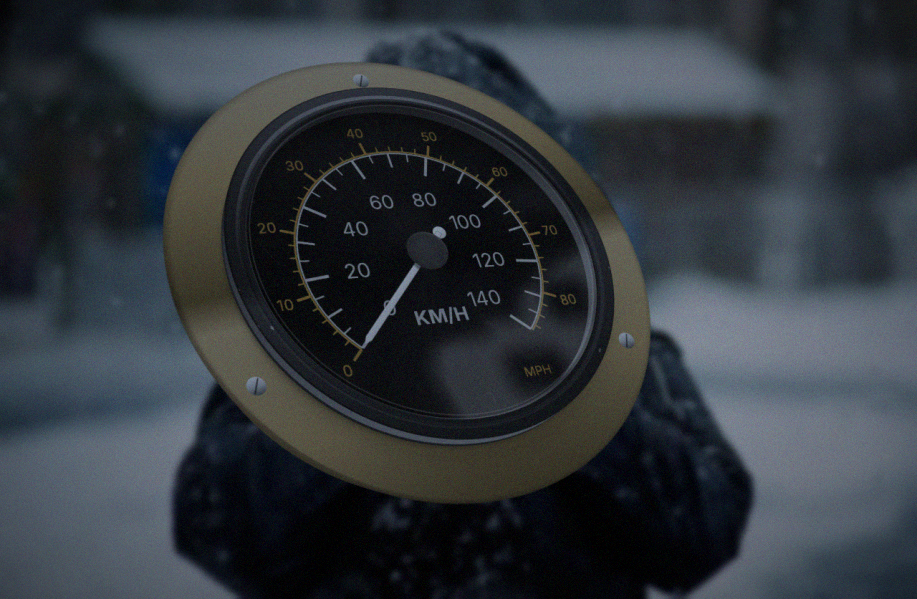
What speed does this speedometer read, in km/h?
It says 0 km/h
